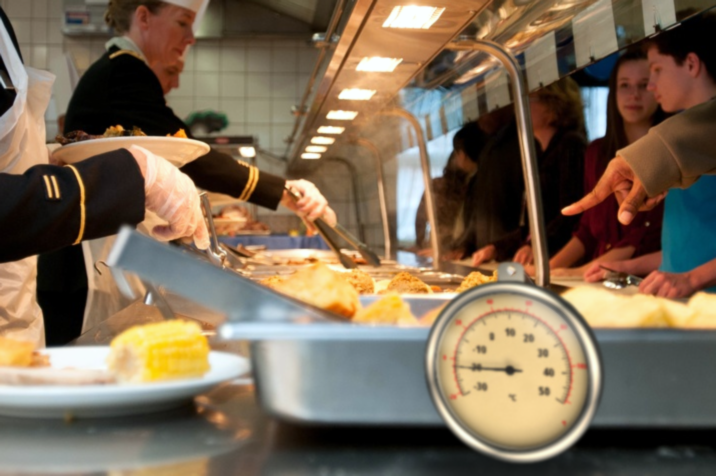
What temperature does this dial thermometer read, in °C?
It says -20 °C
